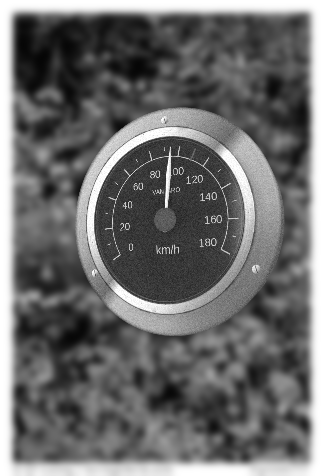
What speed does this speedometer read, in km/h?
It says 95 km/h
